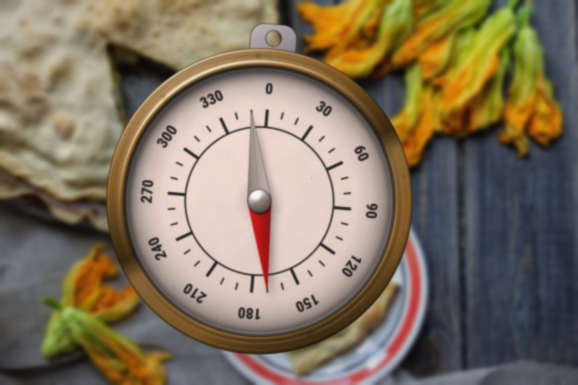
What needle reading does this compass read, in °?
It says 170 °
